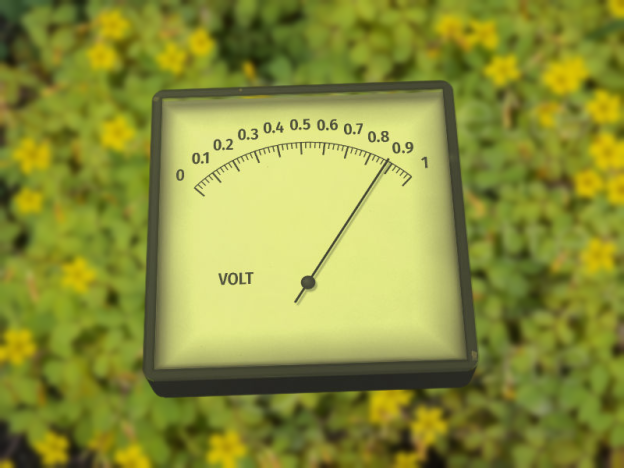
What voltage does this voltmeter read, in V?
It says 0.88 V
